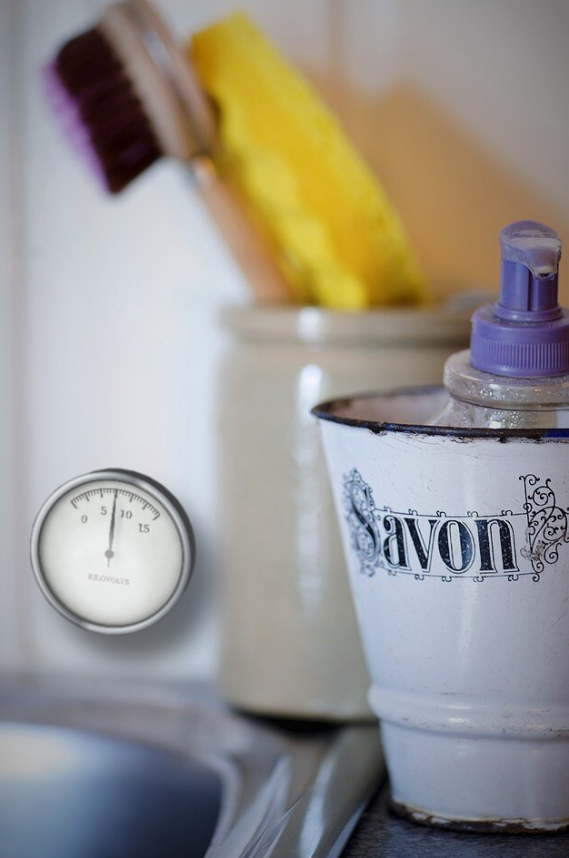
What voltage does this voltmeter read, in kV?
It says 7.5 kV
